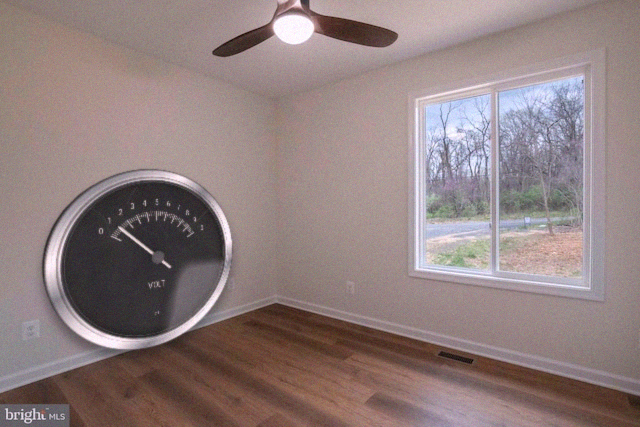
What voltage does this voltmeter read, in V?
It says 1 V
